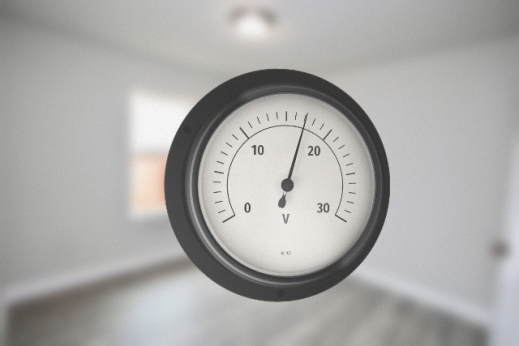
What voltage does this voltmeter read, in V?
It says 17 V
